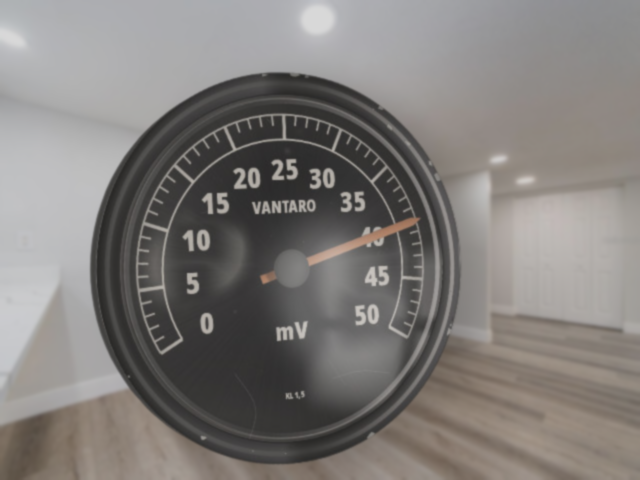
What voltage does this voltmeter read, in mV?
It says 40 mV
